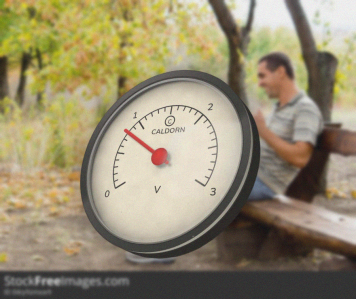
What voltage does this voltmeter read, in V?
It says 0.8 V
